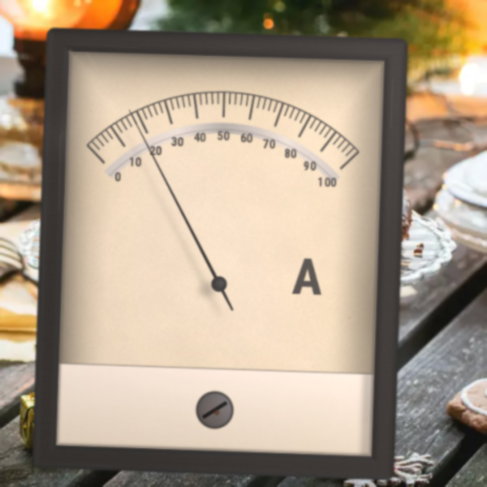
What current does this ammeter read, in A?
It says 18 A
